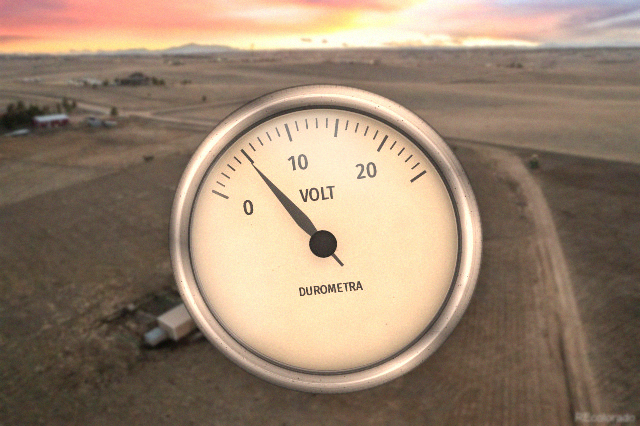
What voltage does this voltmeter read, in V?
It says 5 V
